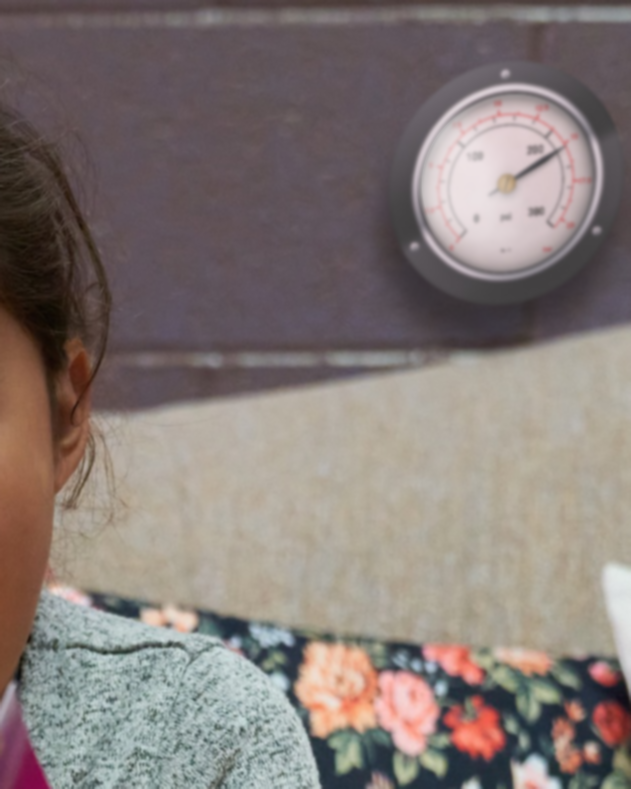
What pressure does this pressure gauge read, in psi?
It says 220 psi
